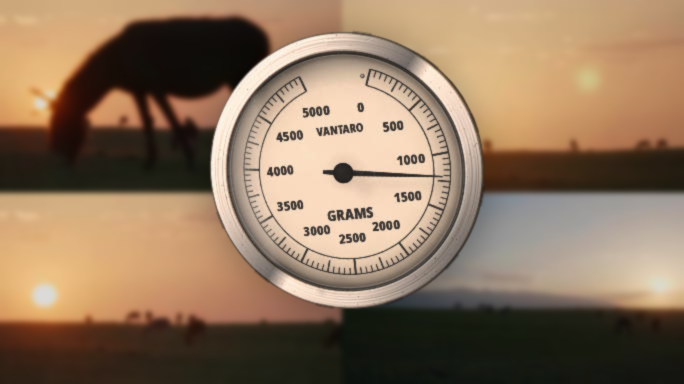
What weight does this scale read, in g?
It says 1200 g
